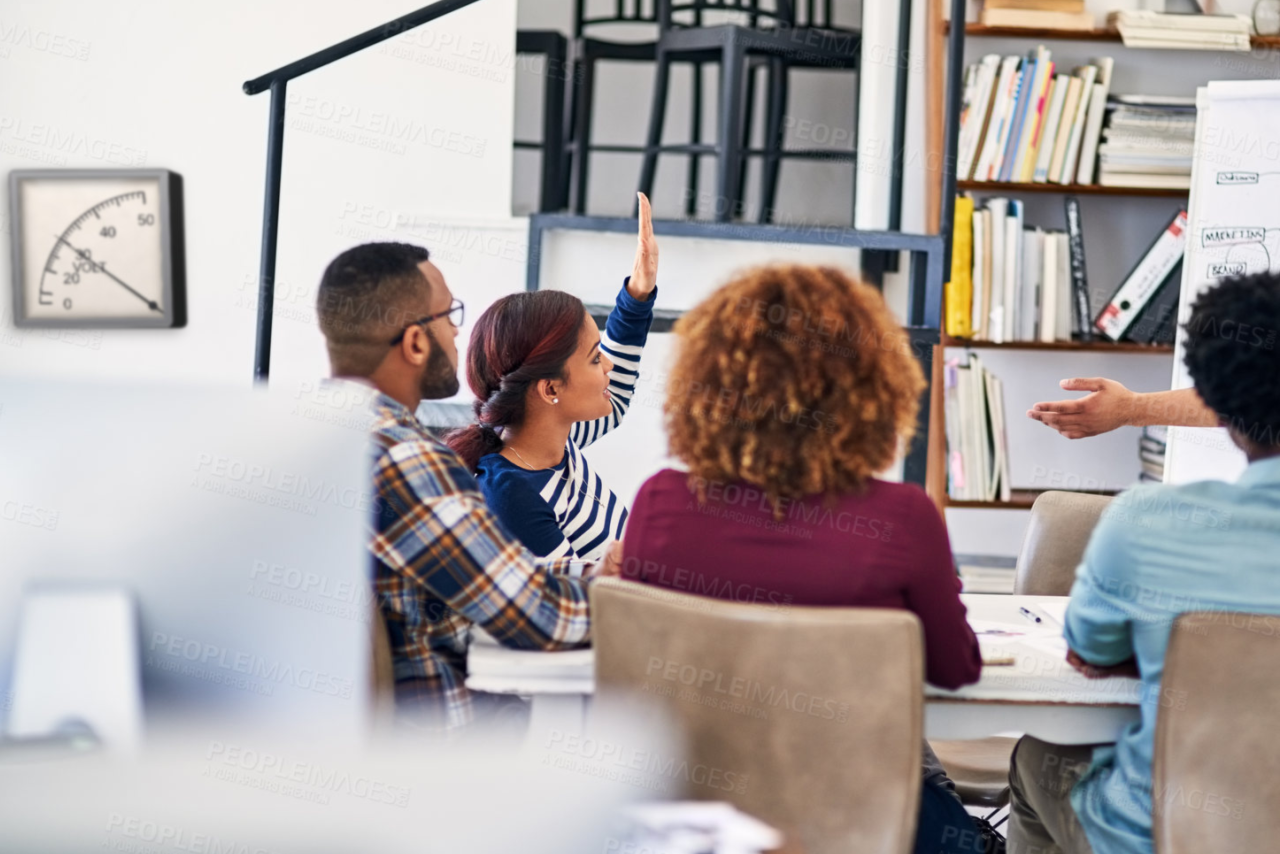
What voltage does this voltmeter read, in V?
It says 30 V
